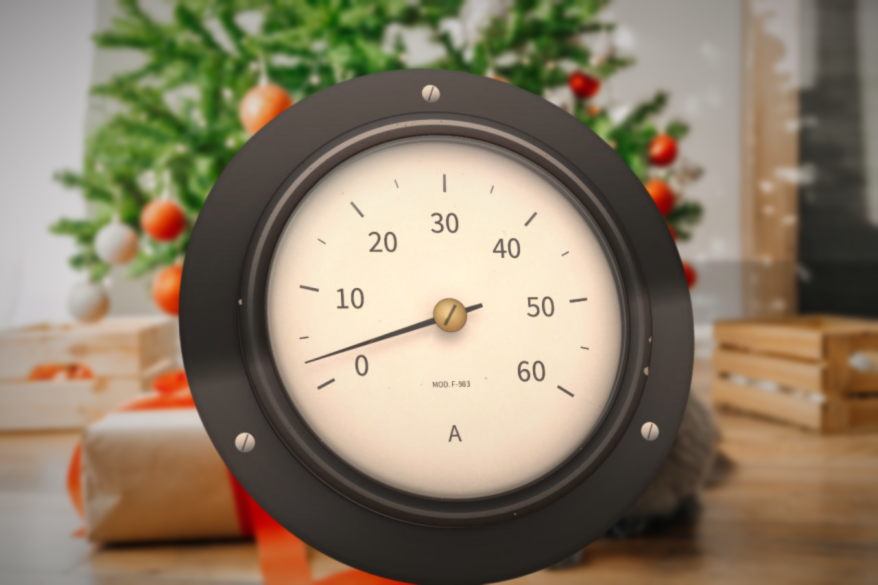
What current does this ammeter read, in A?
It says 2.5 A
